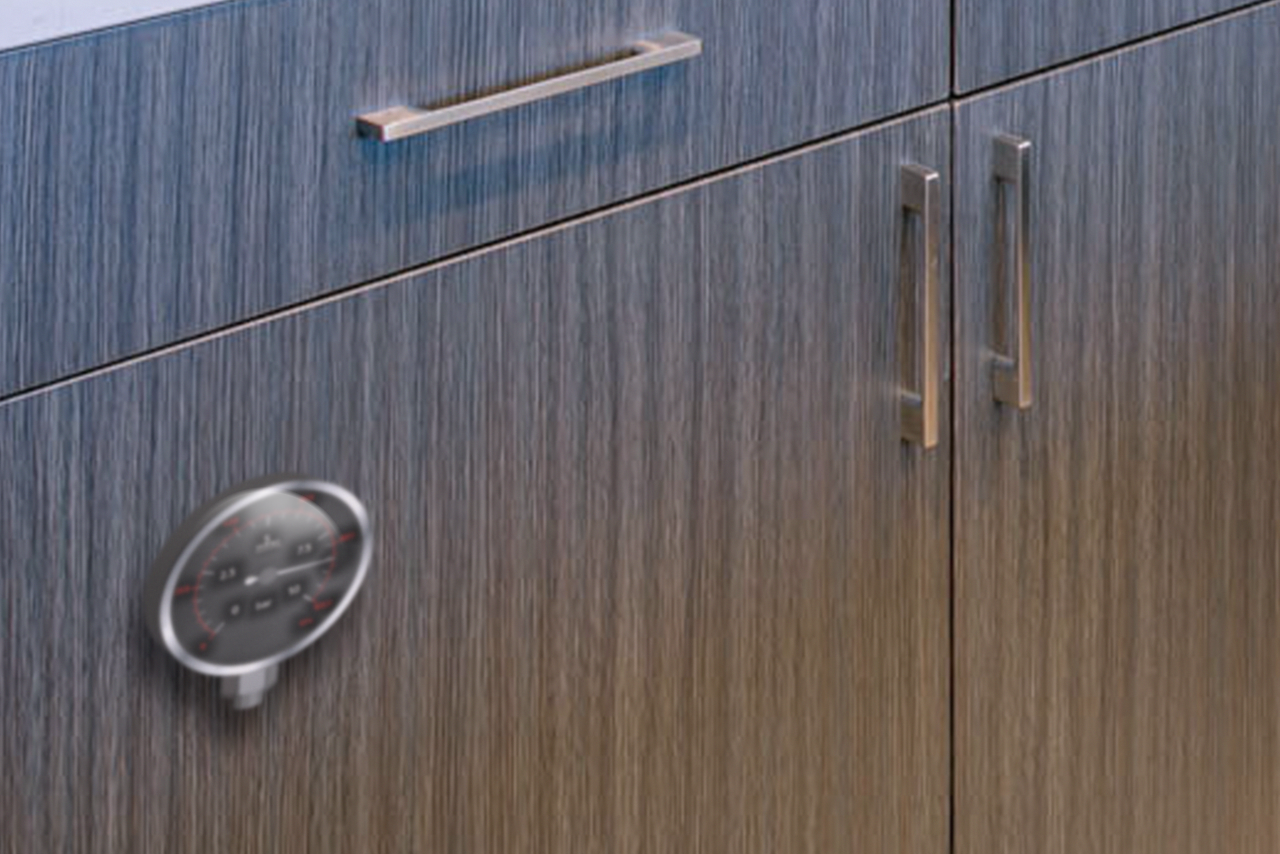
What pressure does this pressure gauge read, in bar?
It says 8.5 bar
